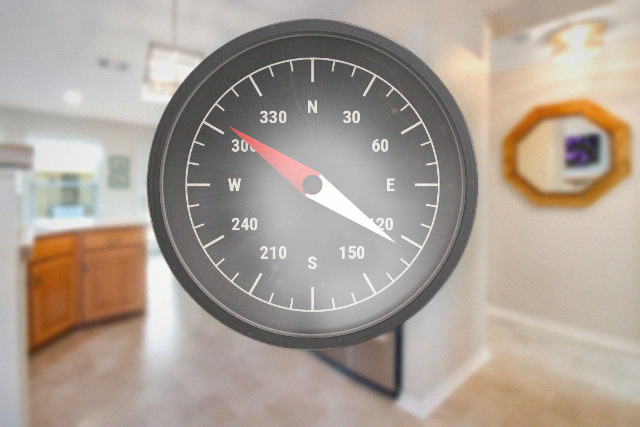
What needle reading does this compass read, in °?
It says 305 °
